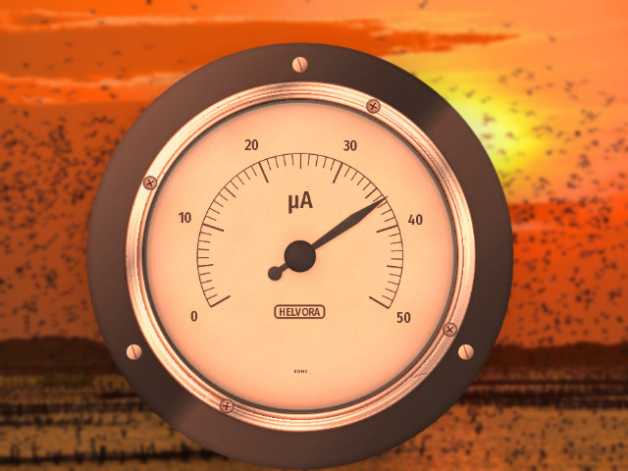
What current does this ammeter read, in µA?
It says 36.5 µA
